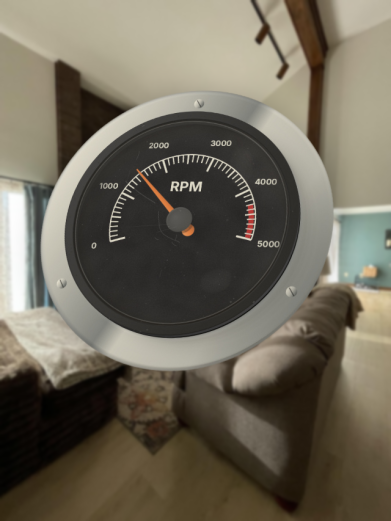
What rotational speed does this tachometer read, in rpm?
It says 1500 rpm
